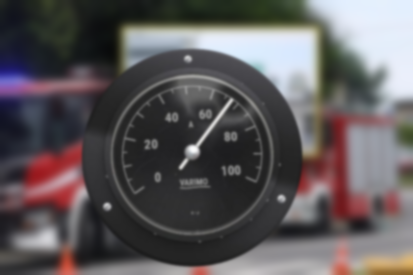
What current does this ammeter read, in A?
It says 67.5 A
